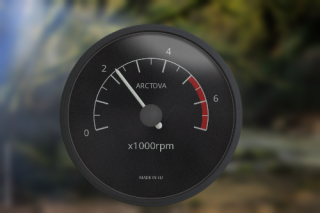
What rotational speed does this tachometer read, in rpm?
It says 2250 rpm
